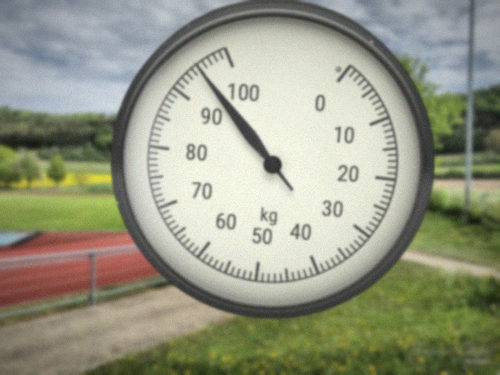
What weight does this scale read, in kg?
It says 95 kg
